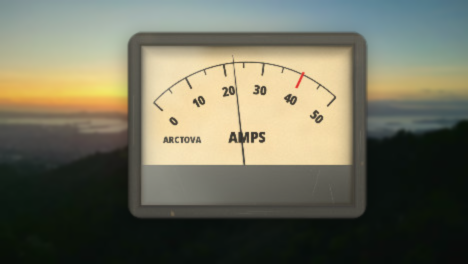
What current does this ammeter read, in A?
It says 22.5 A
